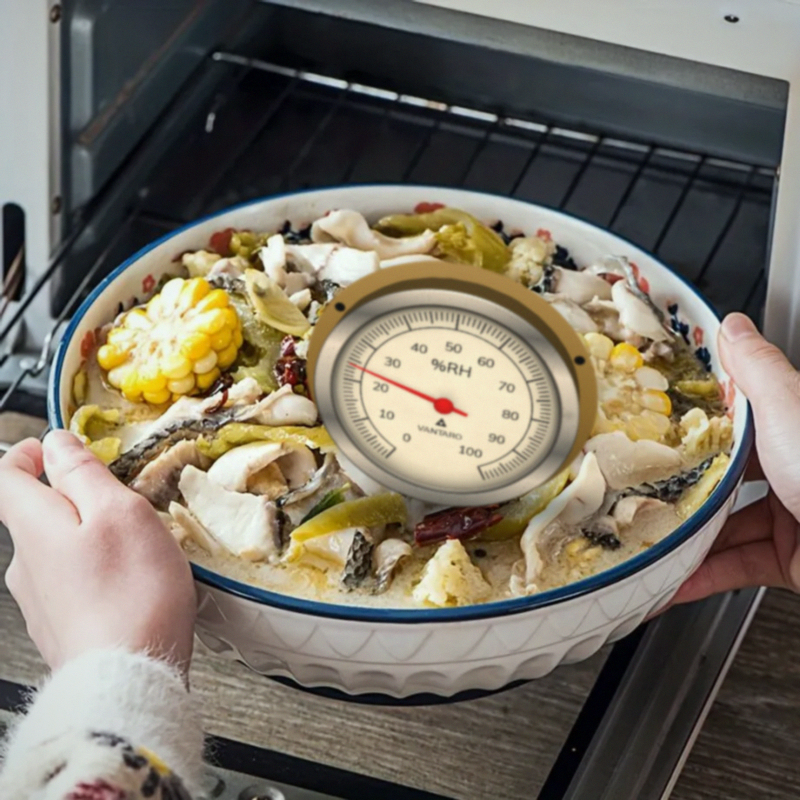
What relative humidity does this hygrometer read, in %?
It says 25 %
